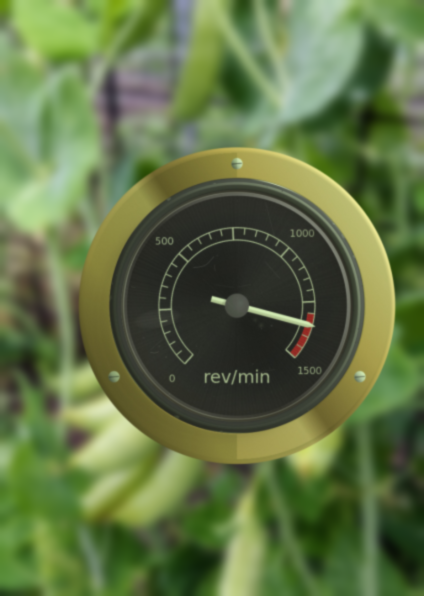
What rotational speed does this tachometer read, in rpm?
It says 1350 rpm
